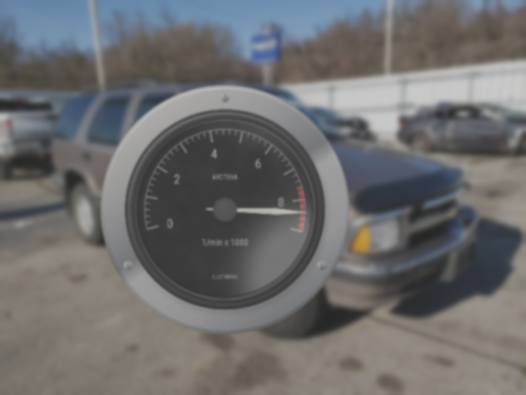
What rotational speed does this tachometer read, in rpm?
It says 8400 rpm
